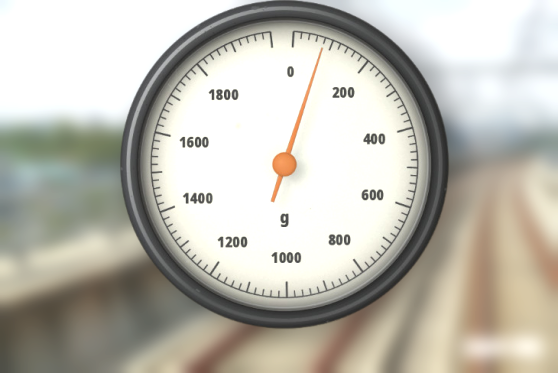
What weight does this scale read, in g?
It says 80 g
